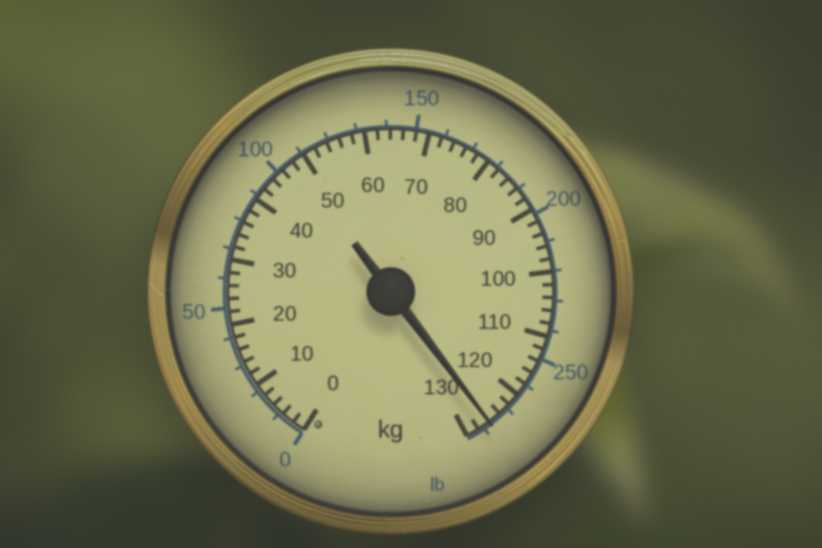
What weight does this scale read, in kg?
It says 126 kg
